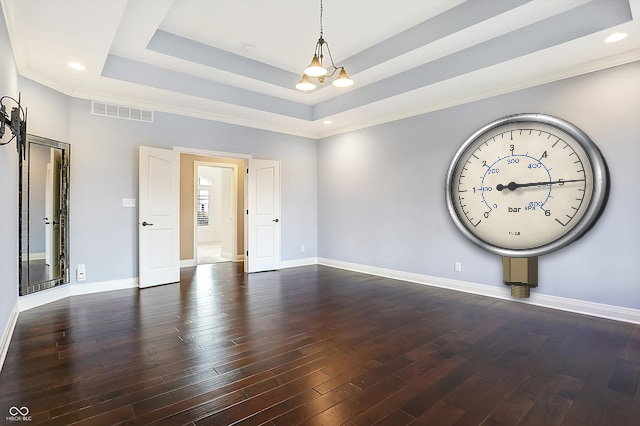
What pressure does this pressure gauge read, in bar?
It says 5 bar
